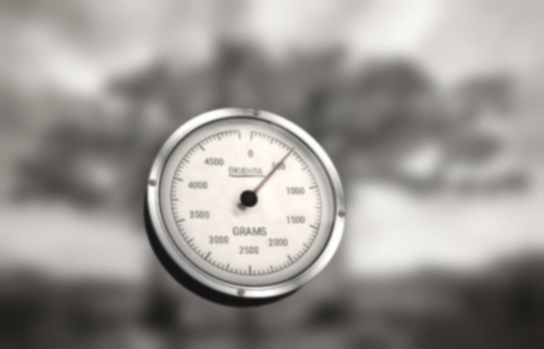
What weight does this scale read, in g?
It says 500 g
